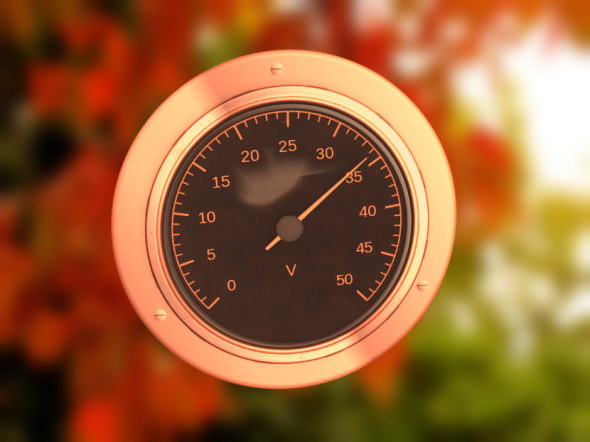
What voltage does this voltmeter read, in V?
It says 34 V
